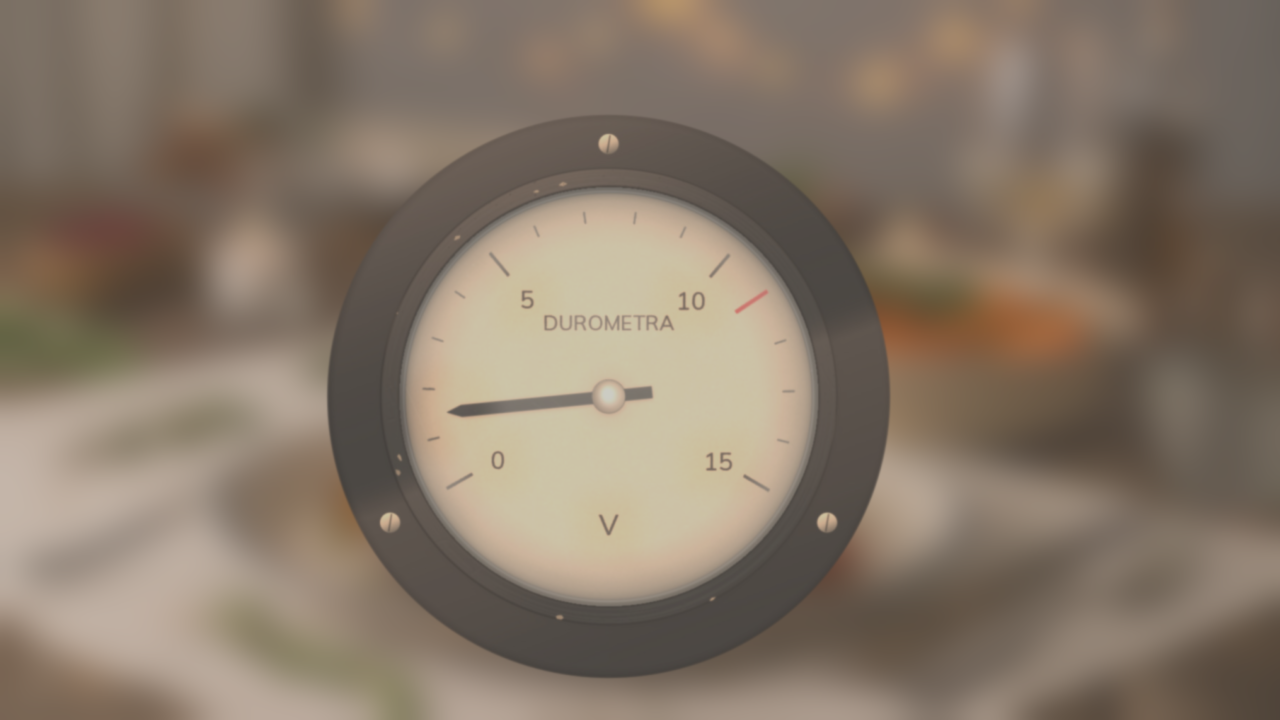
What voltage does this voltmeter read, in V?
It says 1.5 V
